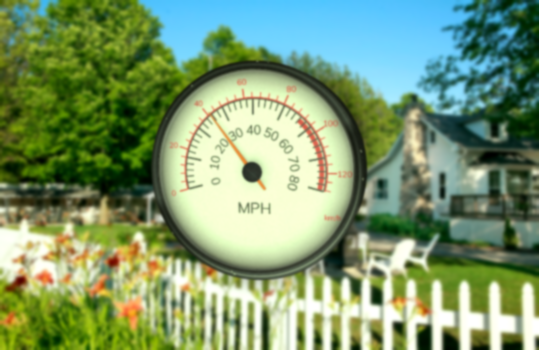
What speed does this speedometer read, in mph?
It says 26 mph
